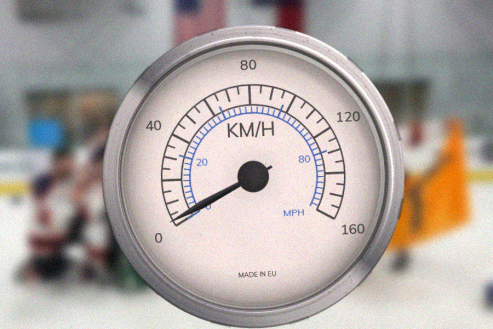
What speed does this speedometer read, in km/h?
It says 2.5 km/h
